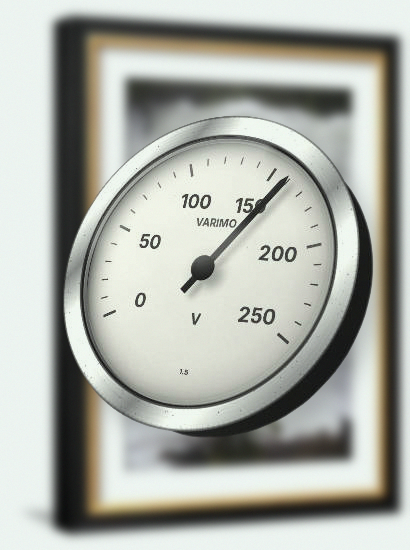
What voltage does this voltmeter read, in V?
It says 160 V
